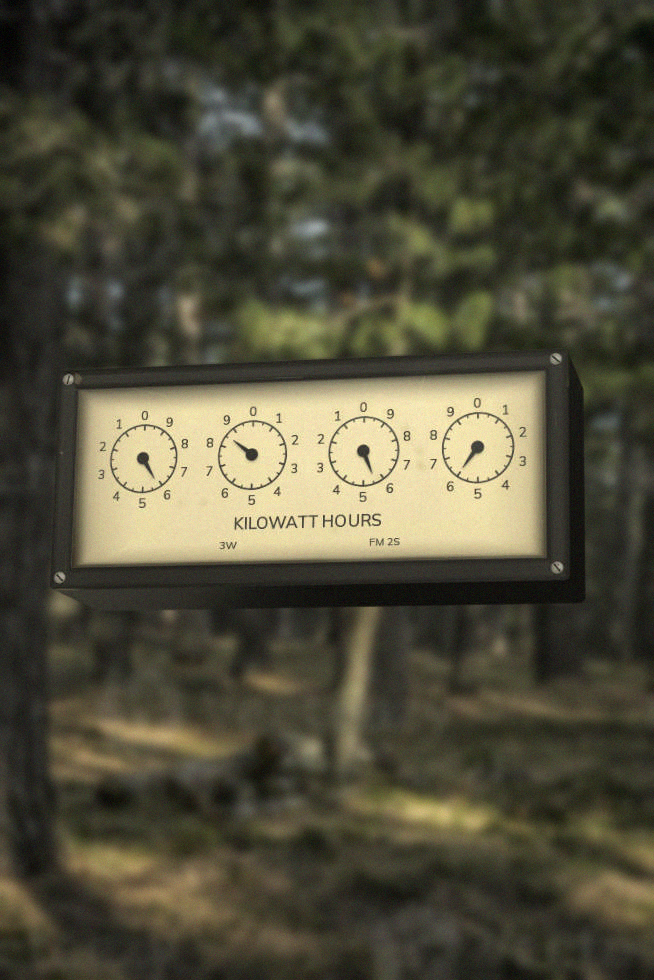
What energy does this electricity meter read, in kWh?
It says 5856 kWh
